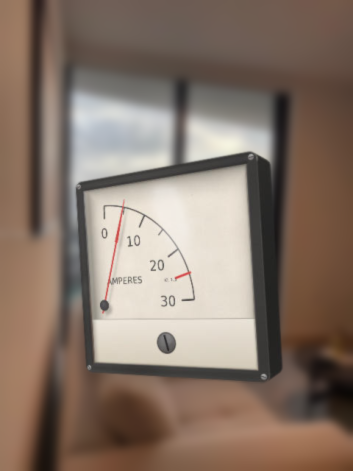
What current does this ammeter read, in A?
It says 5 A
